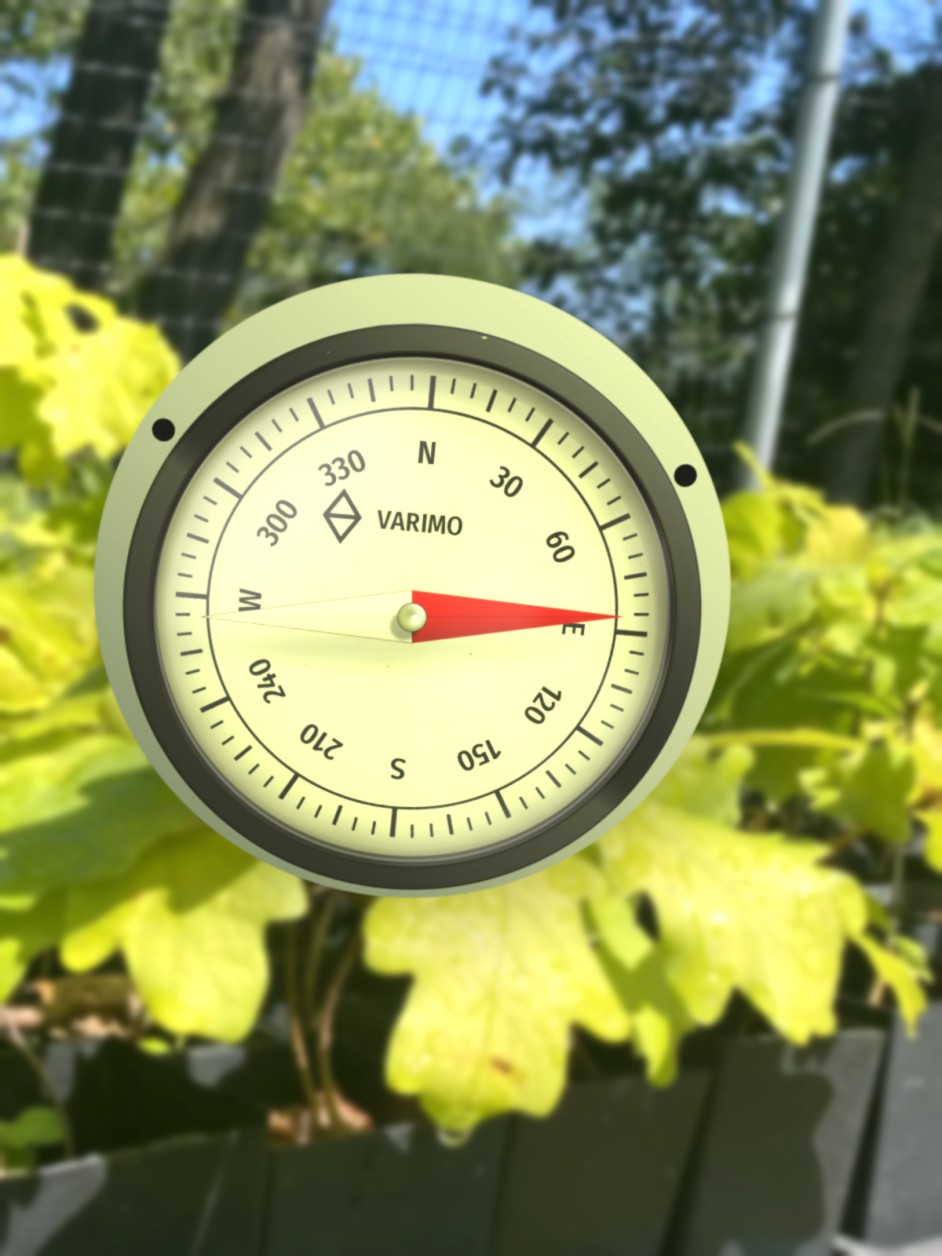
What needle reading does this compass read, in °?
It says 85 °
